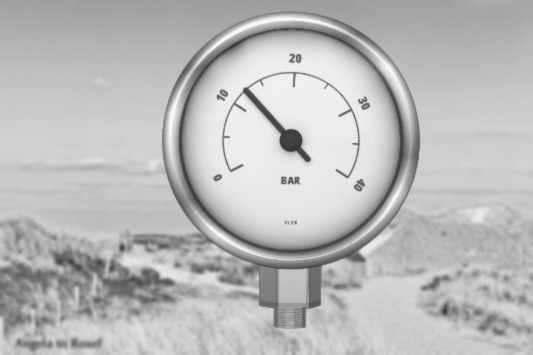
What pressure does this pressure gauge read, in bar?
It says 12.5 bar
